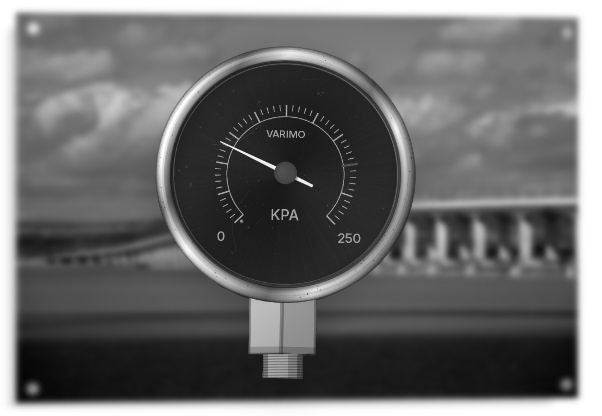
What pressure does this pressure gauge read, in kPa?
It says 65 kPa
